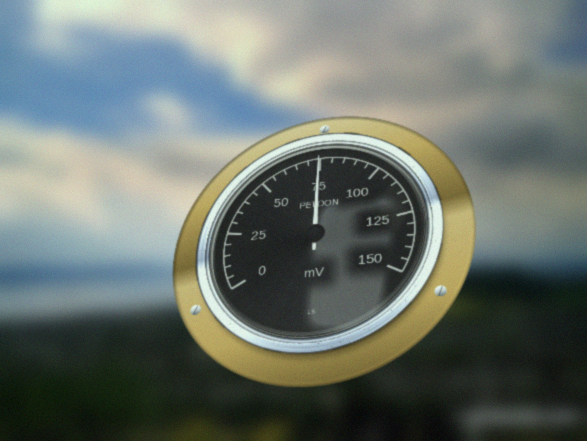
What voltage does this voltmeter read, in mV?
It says 75 mV
